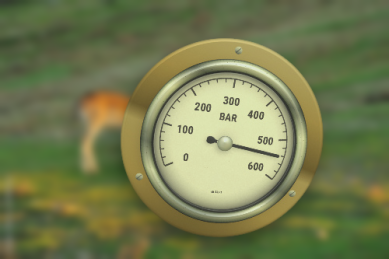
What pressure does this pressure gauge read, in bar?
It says 540 bar
